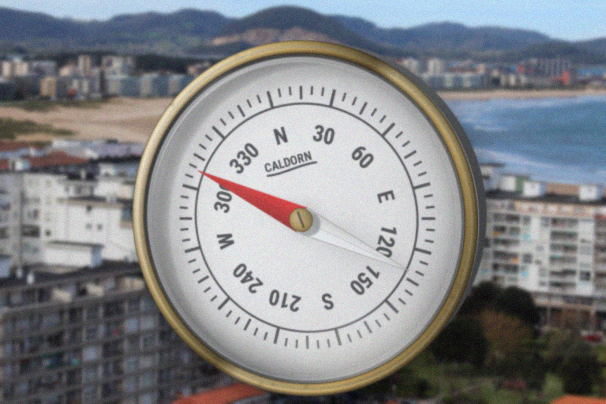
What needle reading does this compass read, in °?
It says 310 °
